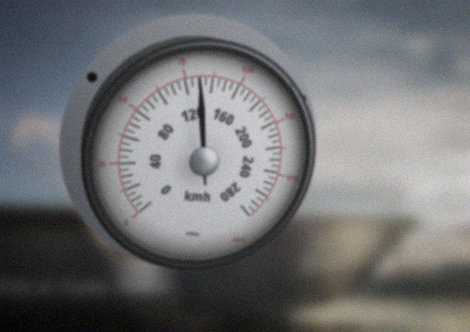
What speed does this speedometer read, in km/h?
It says 130 km/h
